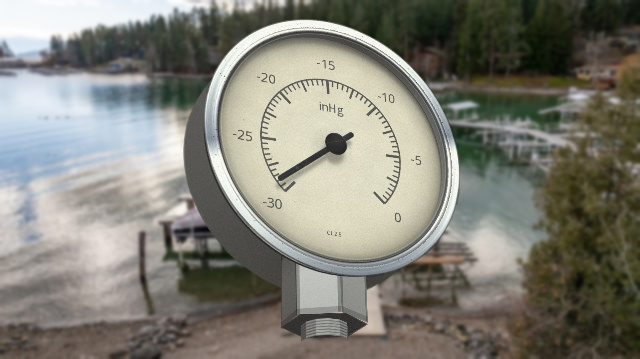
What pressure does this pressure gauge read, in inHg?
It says -29 inHg
